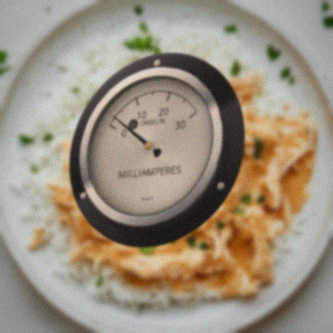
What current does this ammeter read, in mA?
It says 2.5 mA
